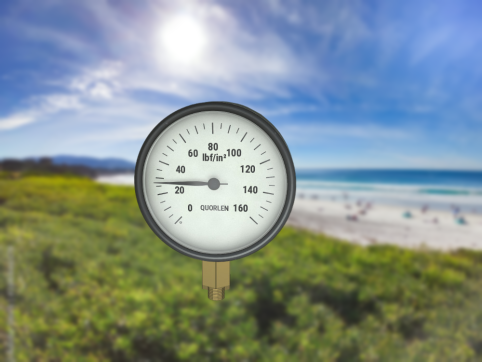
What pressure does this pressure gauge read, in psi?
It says 27.5 psi
